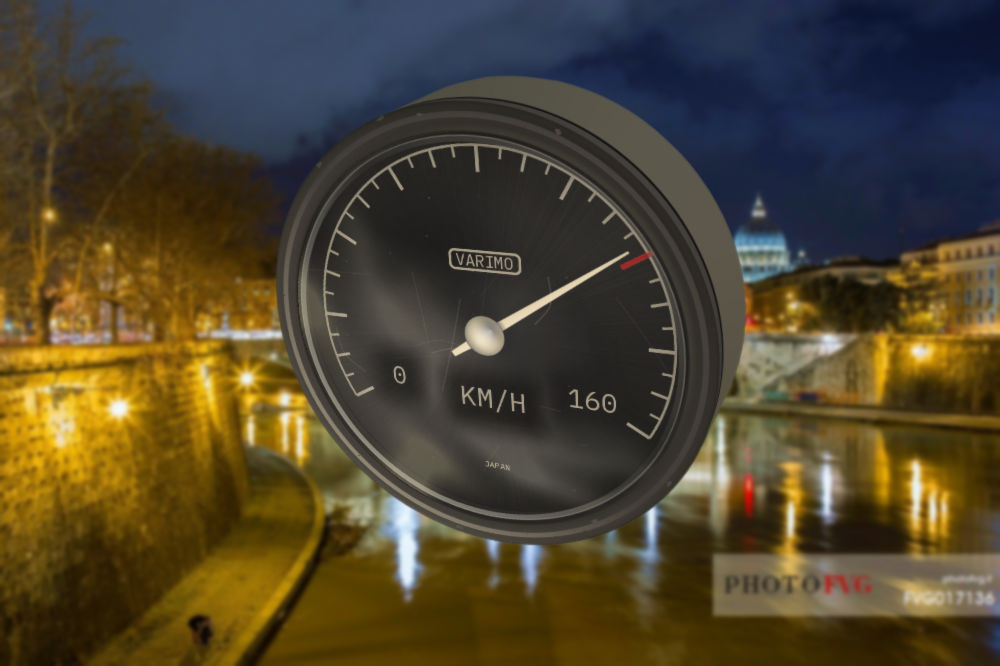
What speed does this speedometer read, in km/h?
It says 117.5 km/h
